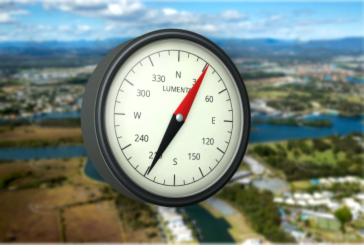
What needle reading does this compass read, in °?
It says 30 °
